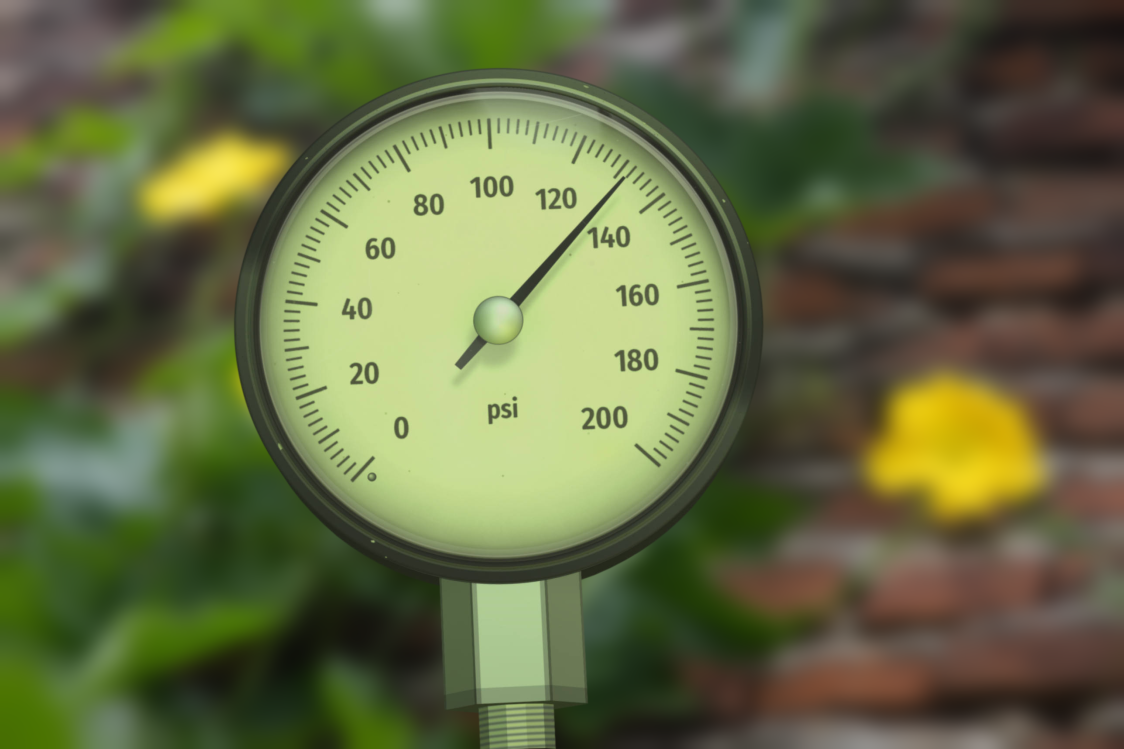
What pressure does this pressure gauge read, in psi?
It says 132 psi
